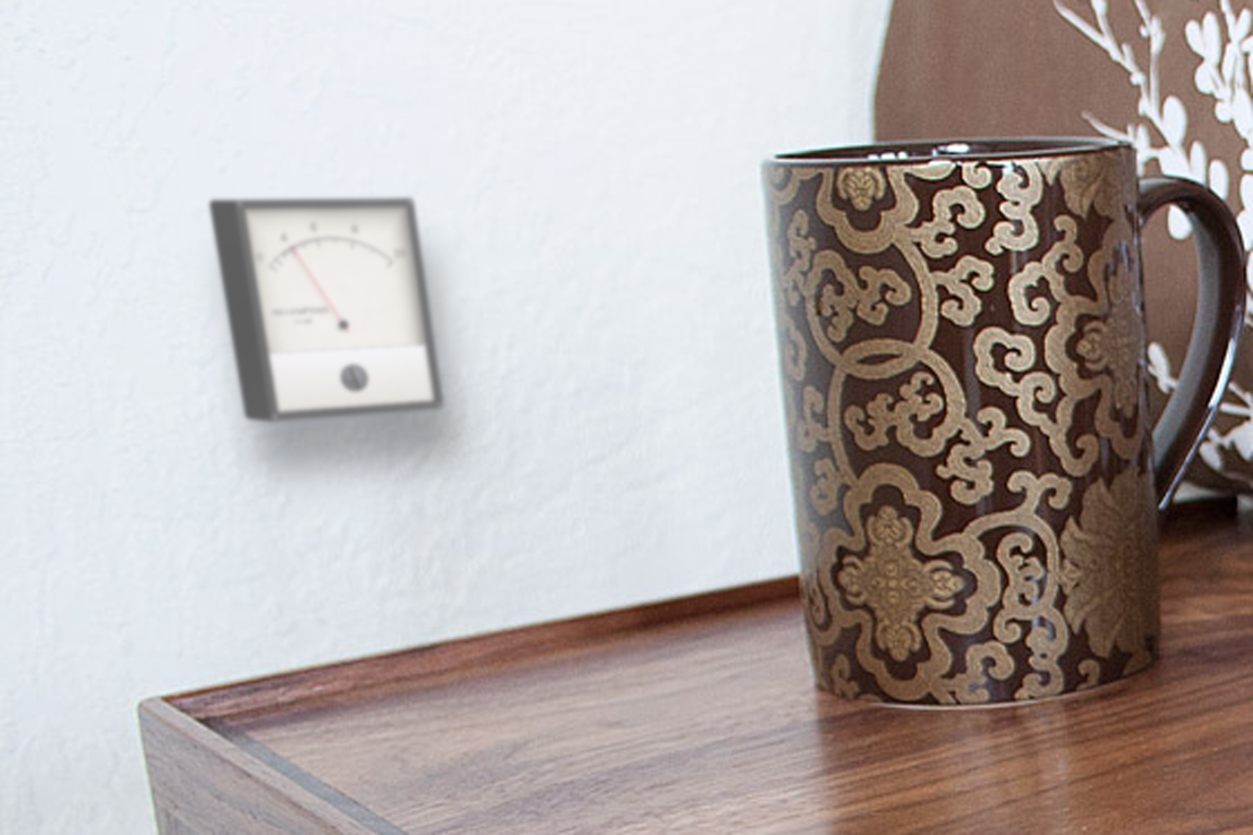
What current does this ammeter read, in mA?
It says 4 mA
